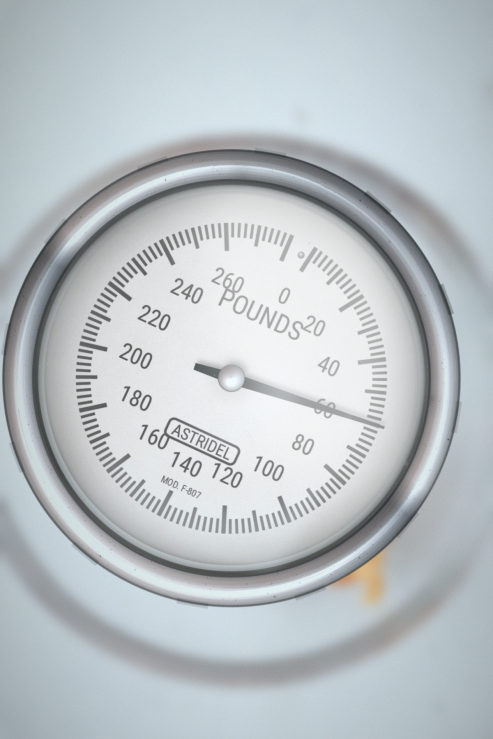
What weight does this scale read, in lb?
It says 60 lb
